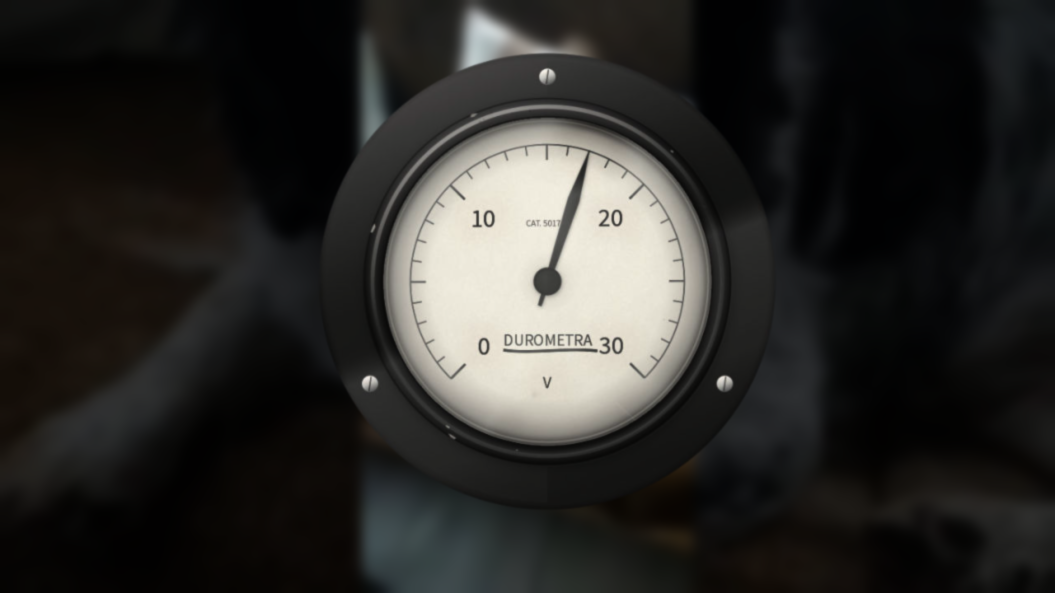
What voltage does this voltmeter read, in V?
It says 17 V
